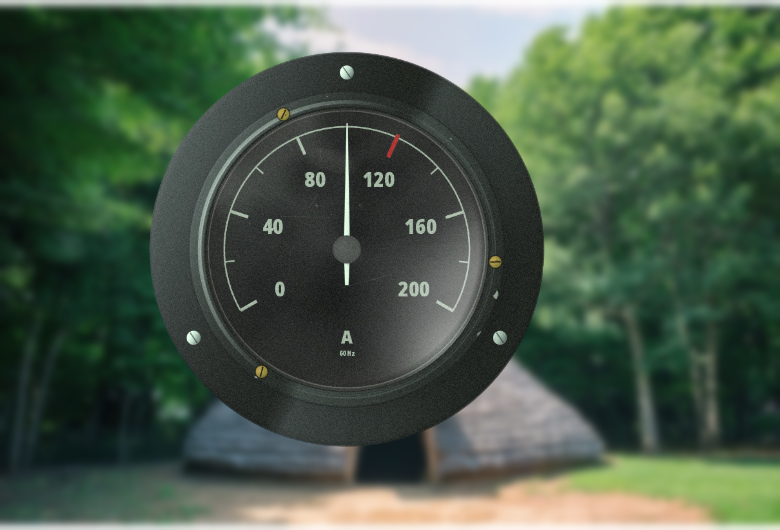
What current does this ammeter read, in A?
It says 100 A
